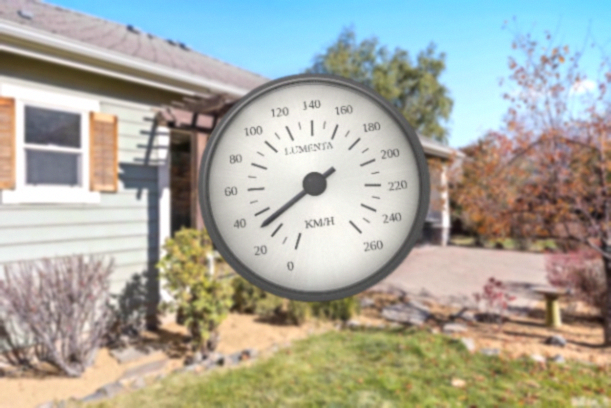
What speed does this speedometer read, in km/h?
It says 30 km/h
